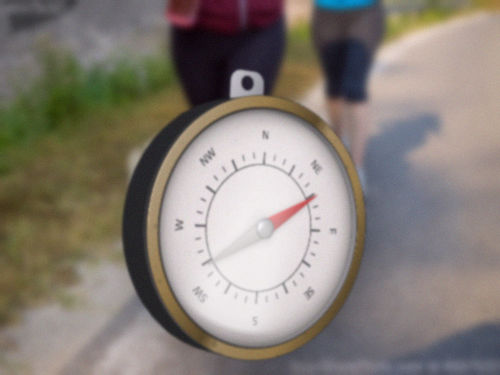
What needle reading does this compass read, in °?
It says 60 °
